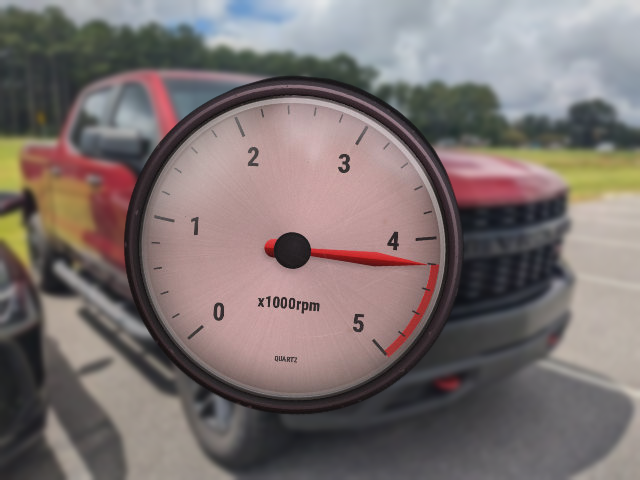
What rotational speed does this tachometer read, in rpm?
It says 4200 rpm
